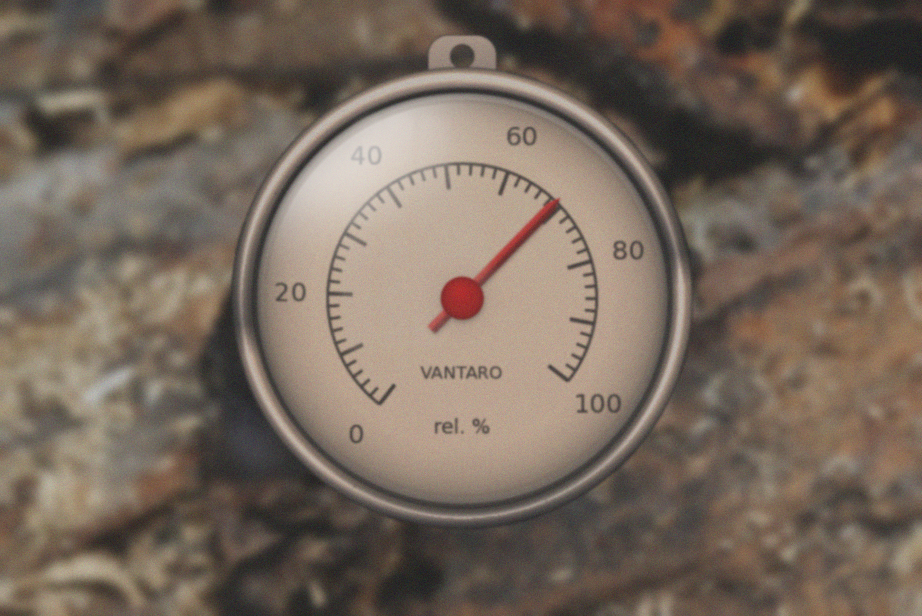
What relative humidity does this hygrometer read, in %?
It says 69 %
